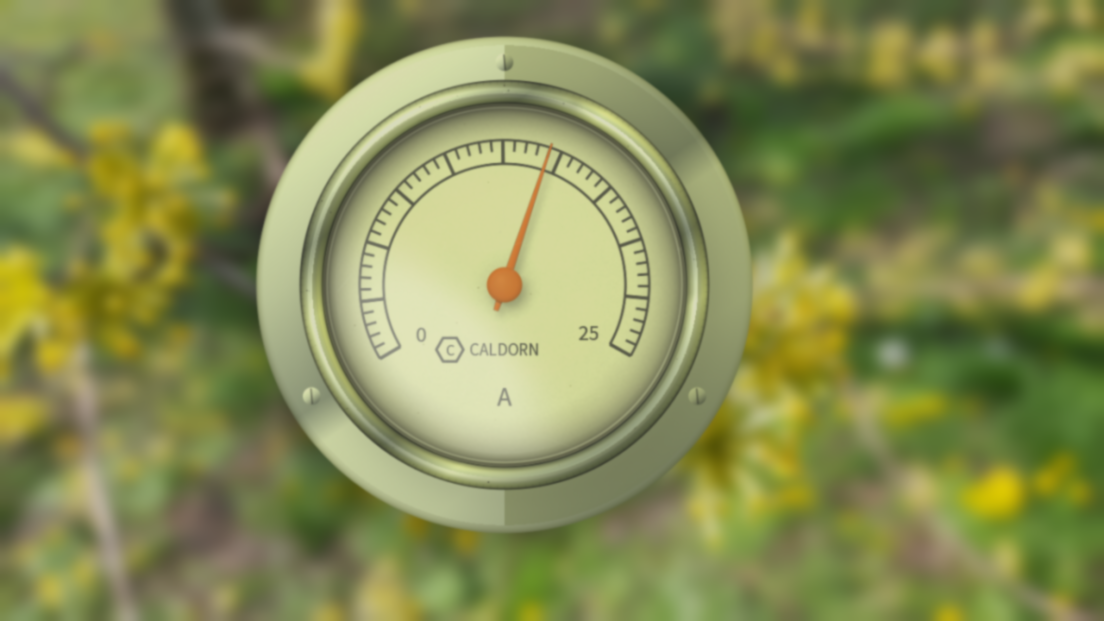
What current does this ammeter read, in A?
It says 14.5 A
